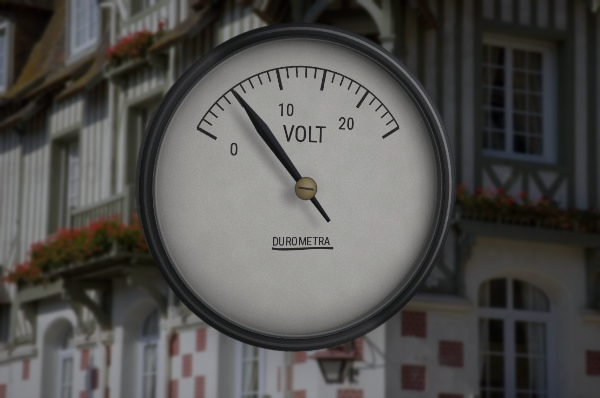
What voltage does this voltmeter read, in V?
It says 5 V
